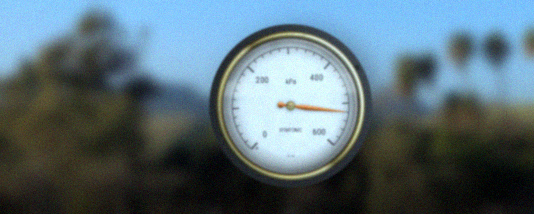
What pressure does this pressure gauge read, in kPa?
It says 520 kPa
